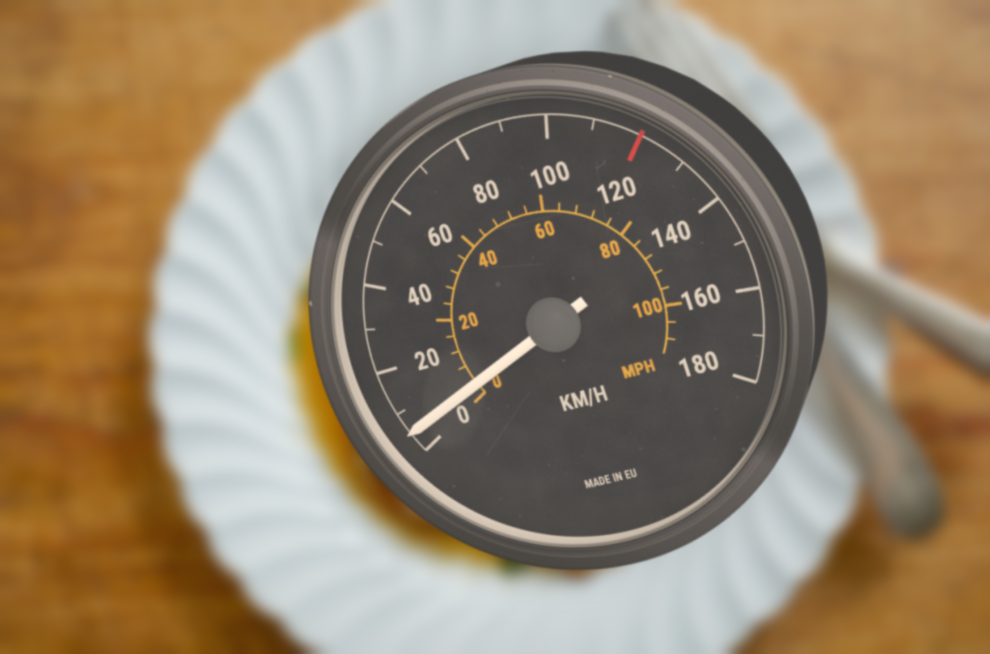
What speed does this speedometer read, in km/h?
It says 5 km/h
